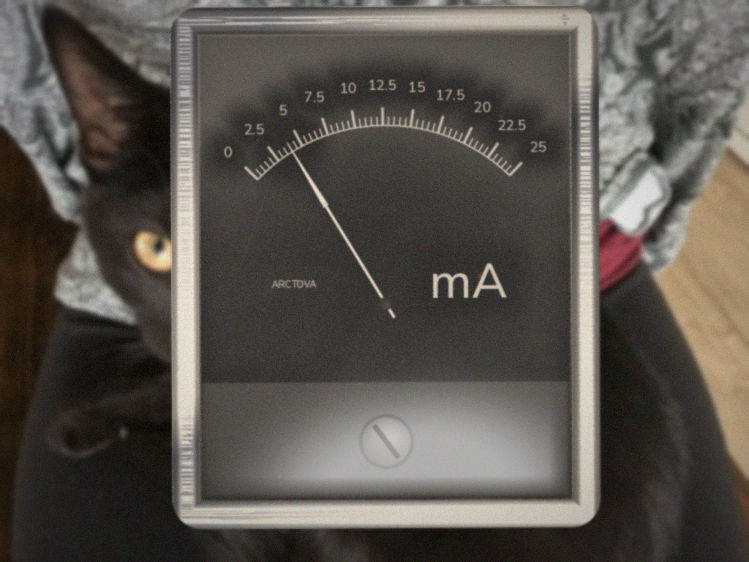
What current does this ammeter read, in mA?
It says 4 mA
